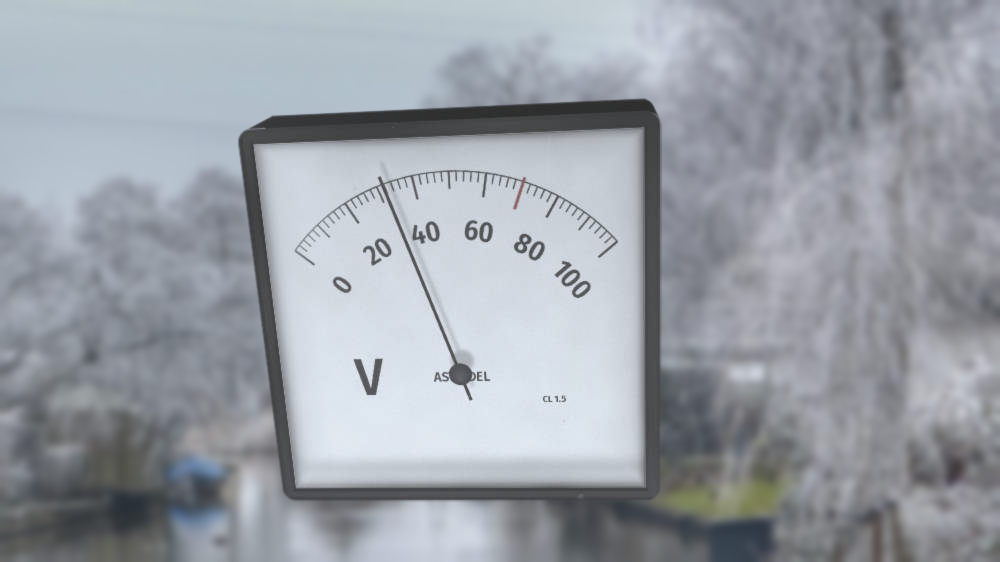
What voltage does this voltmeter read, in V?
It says 32 V
